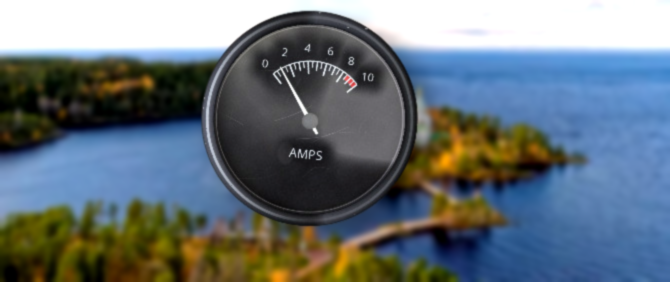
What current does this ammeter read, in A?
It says 1 A
